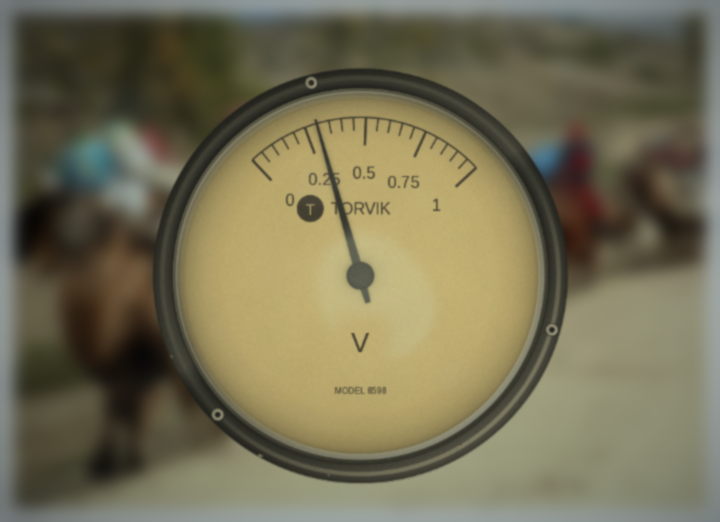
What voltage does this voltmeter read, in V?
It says 0.3 V
